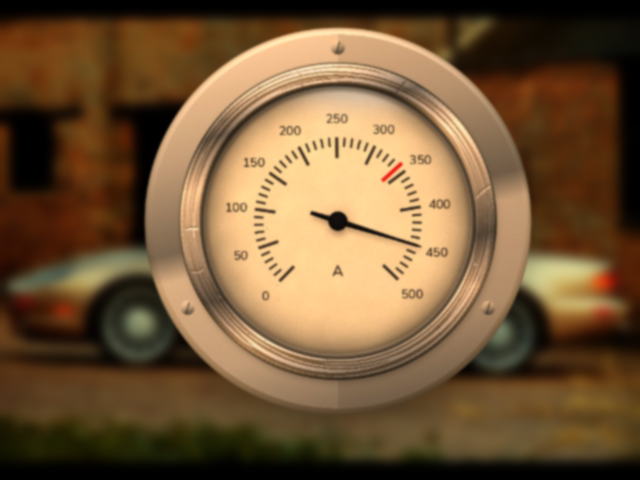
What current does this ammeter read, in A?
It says 450 A
